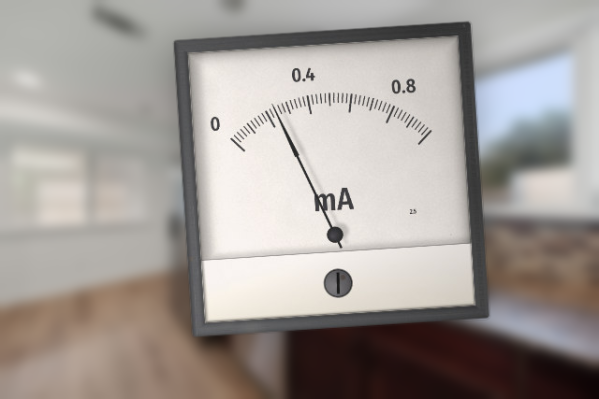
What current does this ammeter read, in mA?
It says 0.24 mA
